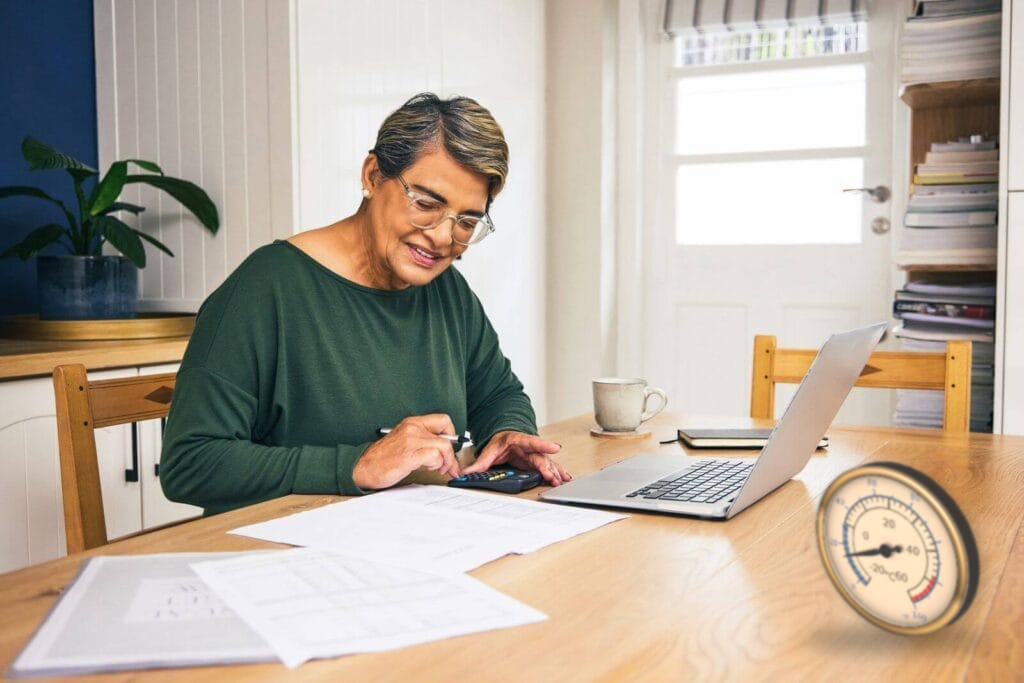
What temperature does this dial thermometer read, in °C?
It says -10 °C
